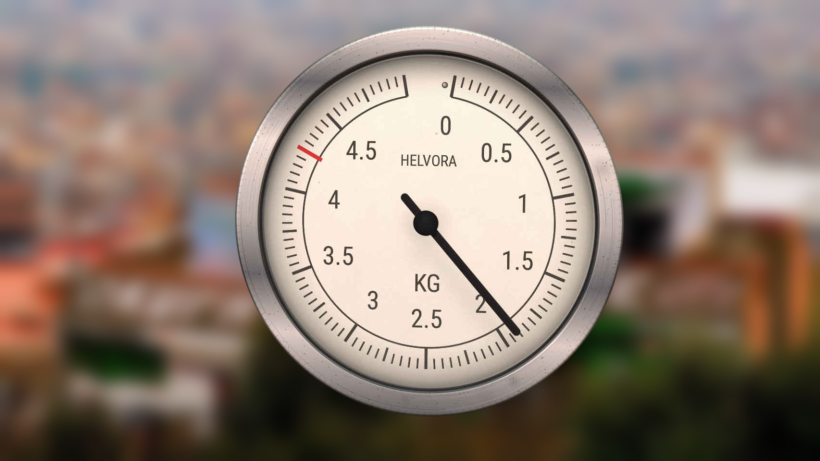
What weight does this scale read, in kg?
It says 1.9 kg
